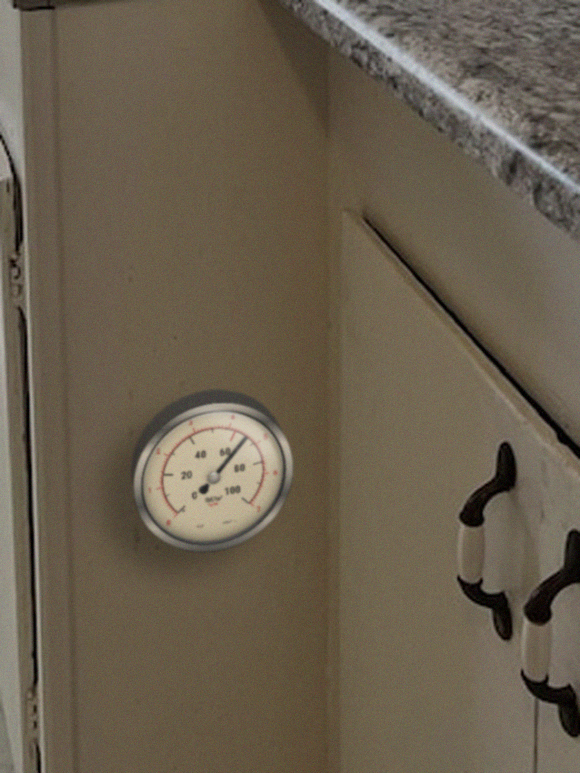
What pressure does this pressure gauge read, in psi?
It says 65 psi
